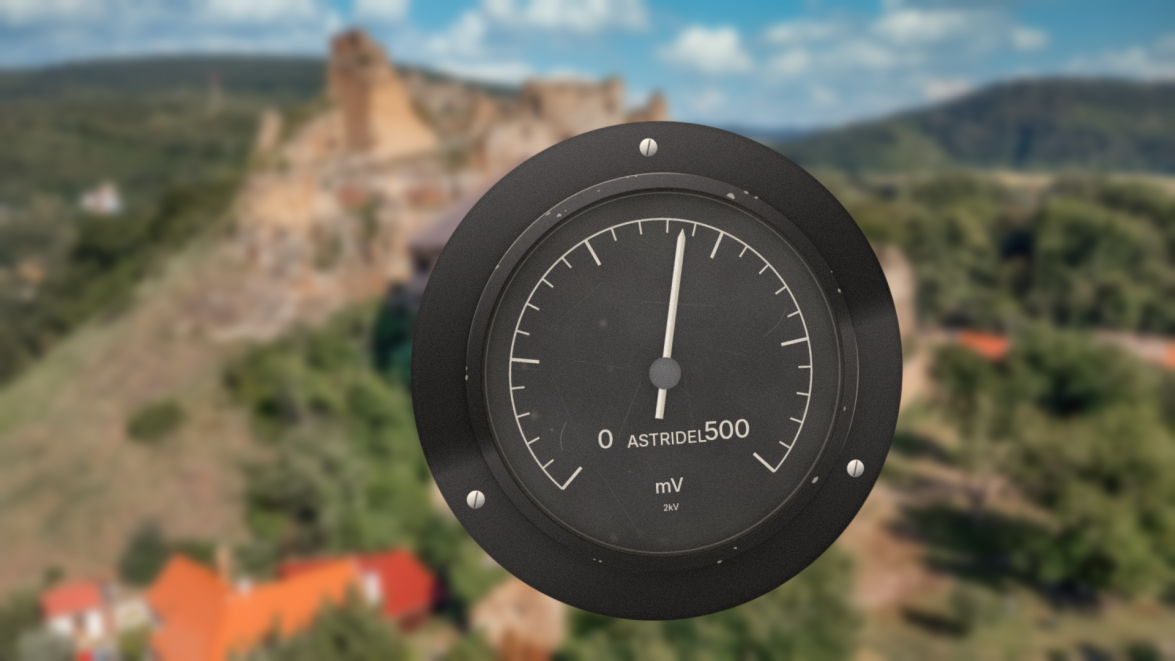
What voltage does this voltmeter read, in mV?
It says 270 mV
